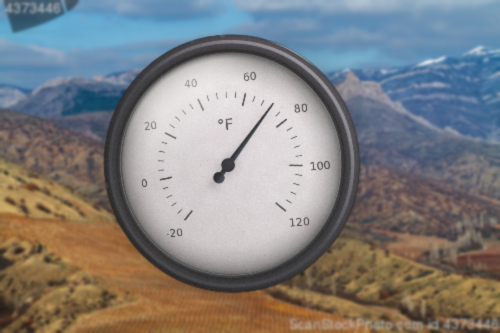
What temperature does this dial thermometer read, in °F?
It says 72 °F
